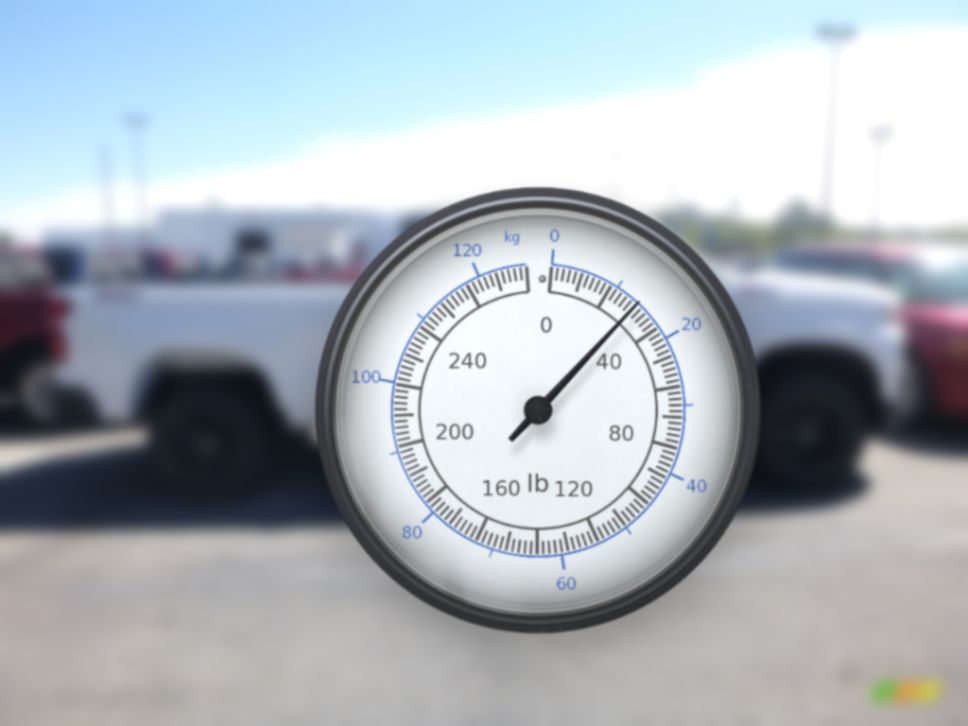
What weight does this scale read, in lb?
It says 30 lb
